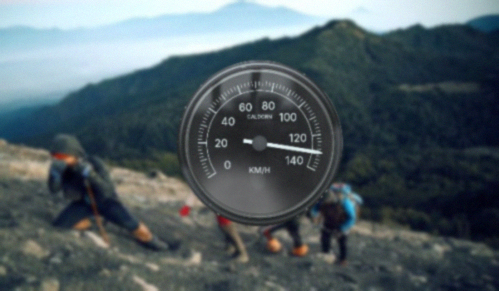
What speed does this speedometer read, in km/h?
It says 130 km/h
